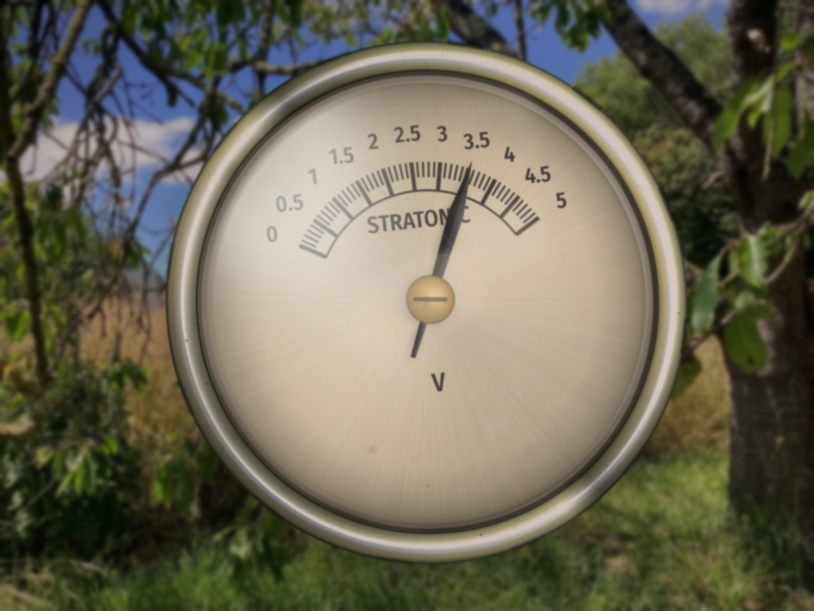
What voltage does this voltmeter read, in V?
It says 3.5 V
